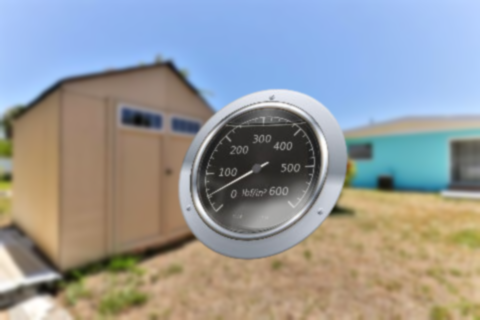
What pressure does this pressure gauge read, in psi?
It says 40 psi
